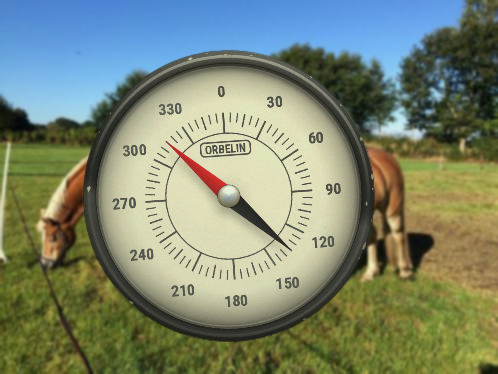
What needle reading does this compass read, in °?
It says 315 °
